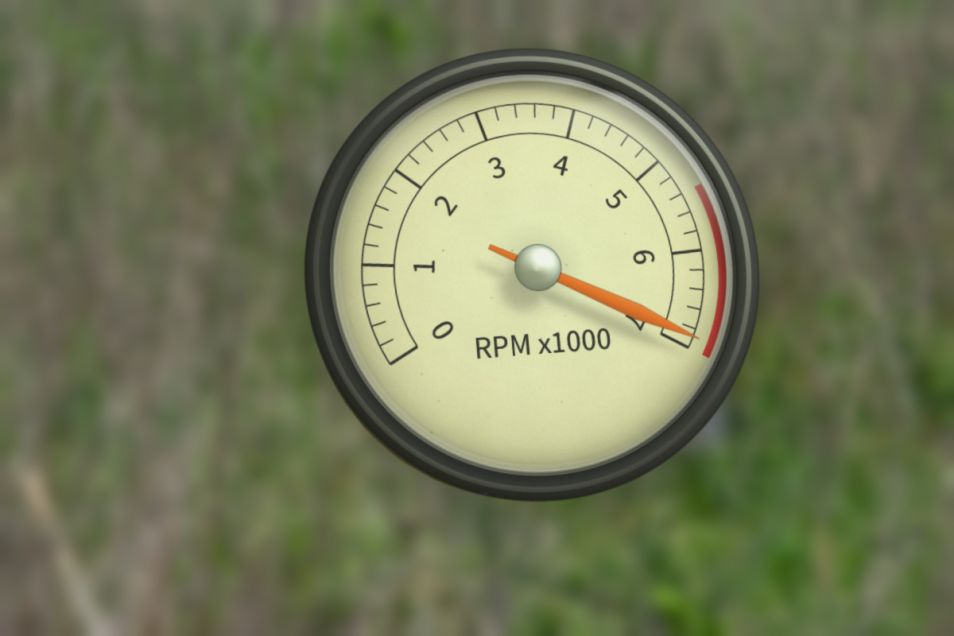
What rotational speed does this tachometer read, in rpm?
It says 6900 rpm
